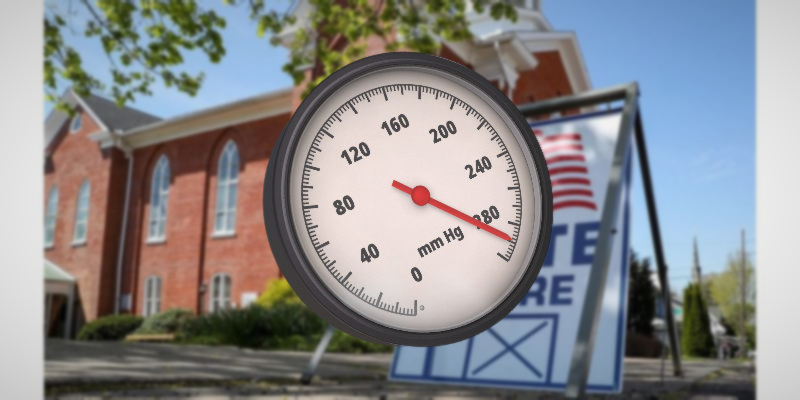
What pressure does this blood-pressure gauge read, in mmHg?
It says 290 mmHg
